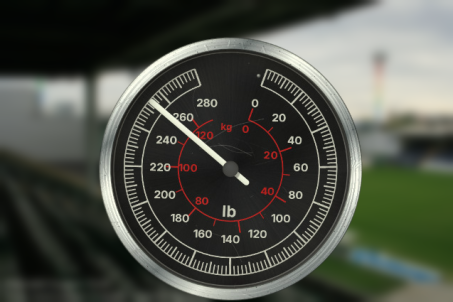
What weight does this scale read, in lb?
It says 254 lb
